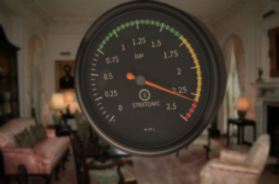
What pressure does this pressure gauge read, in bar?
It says 2.3 bar
